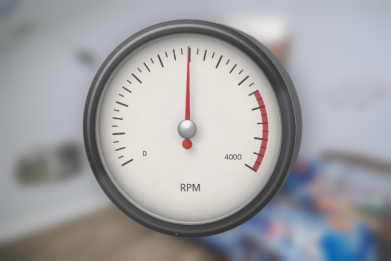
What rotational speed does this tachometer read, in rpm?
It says 2000 rpm
